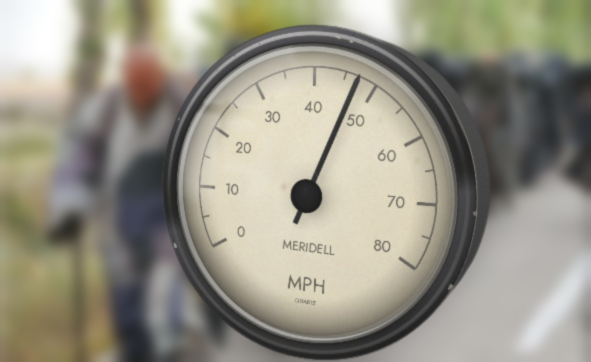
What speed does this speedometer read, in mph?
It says 47.5 mph
